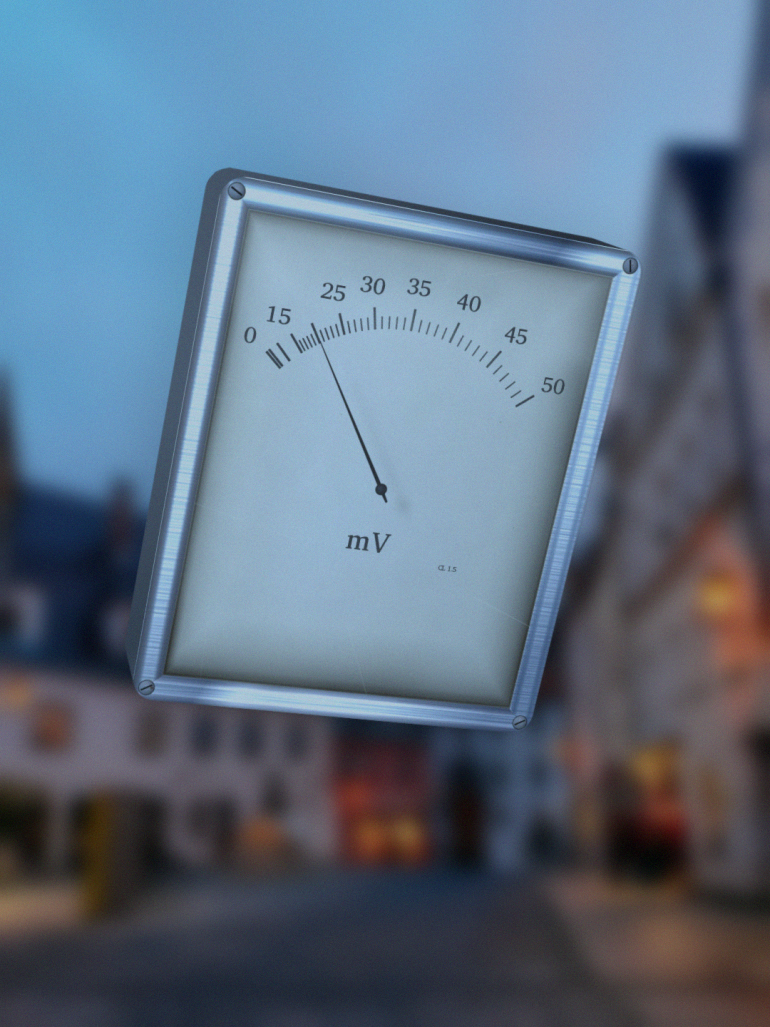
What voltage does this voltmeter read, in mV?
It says 20 mV
